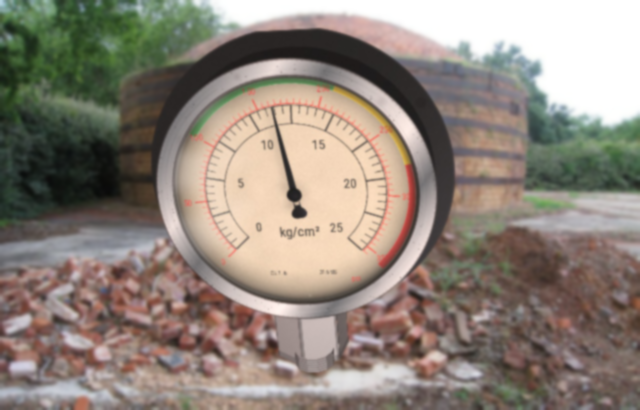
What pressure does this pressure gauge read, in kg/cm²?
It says 11.5 kg/cm²
